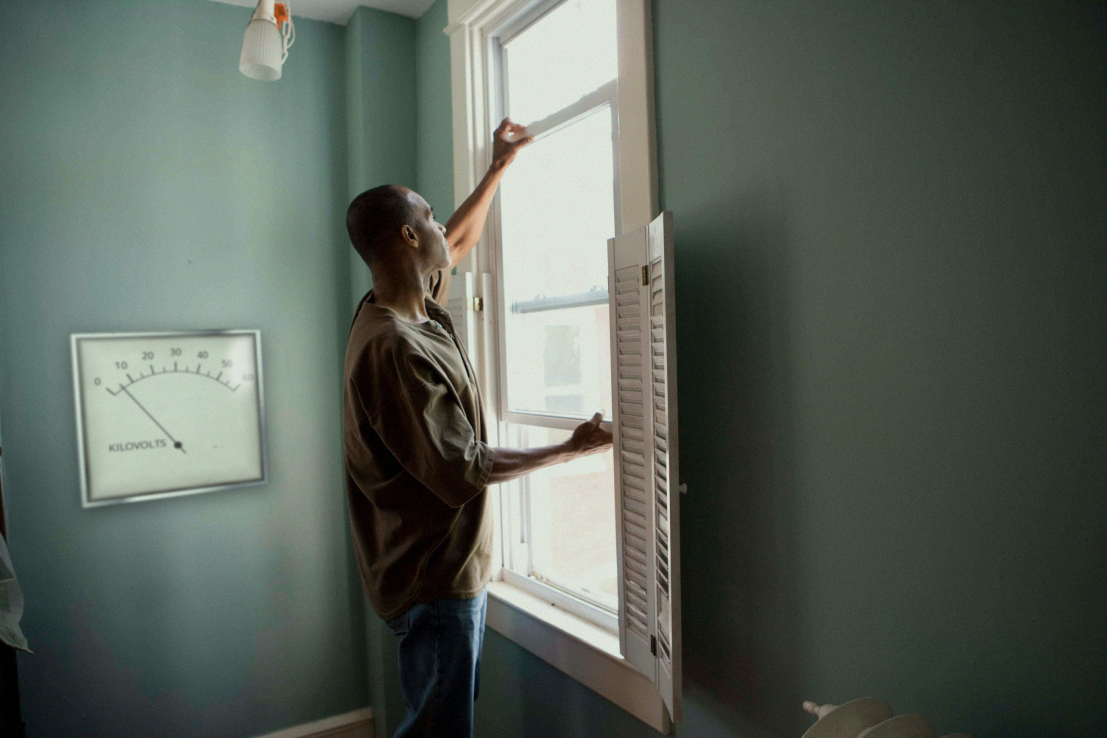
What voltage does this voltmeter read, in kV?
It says 5 kV
